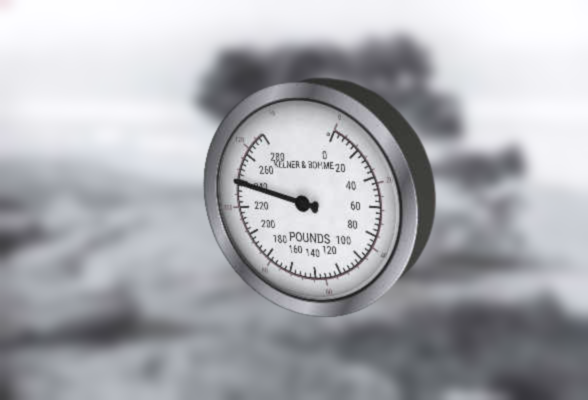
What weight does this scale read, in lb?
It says 240 lb
